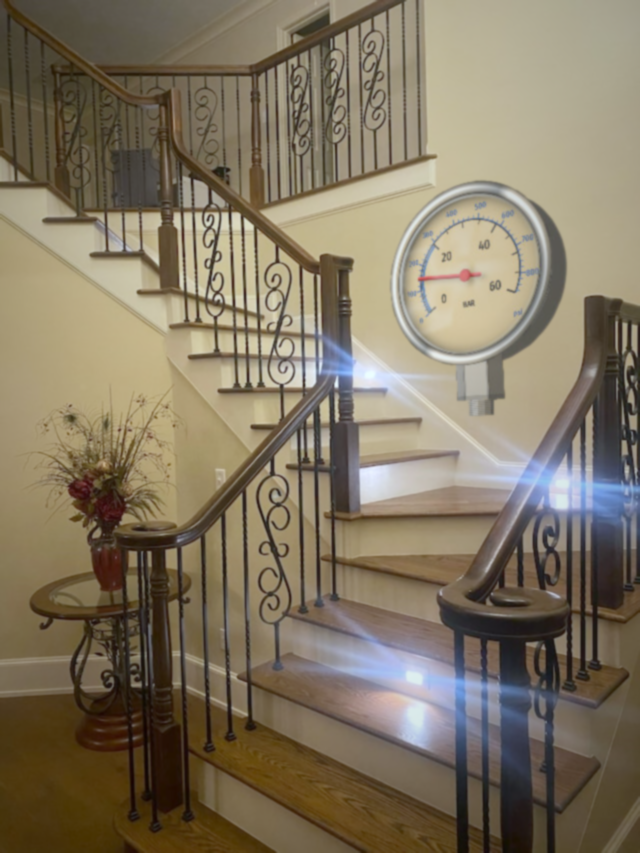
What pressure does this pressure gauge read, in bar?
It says 10 bar
